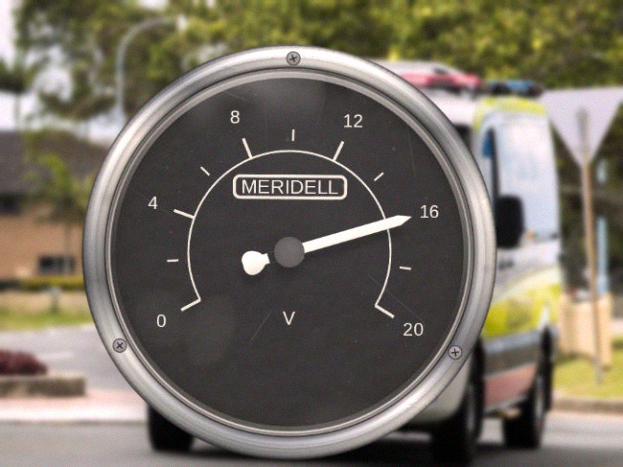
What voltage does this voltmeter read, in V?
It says 16 V
